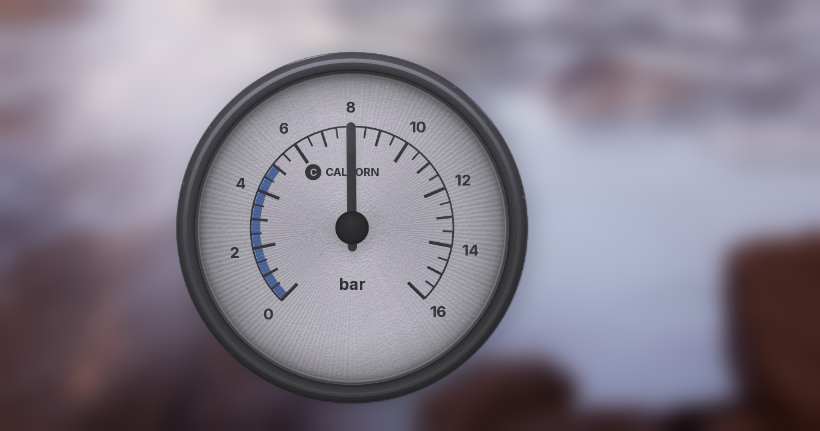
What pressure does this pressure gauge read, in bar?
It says 8 bar
